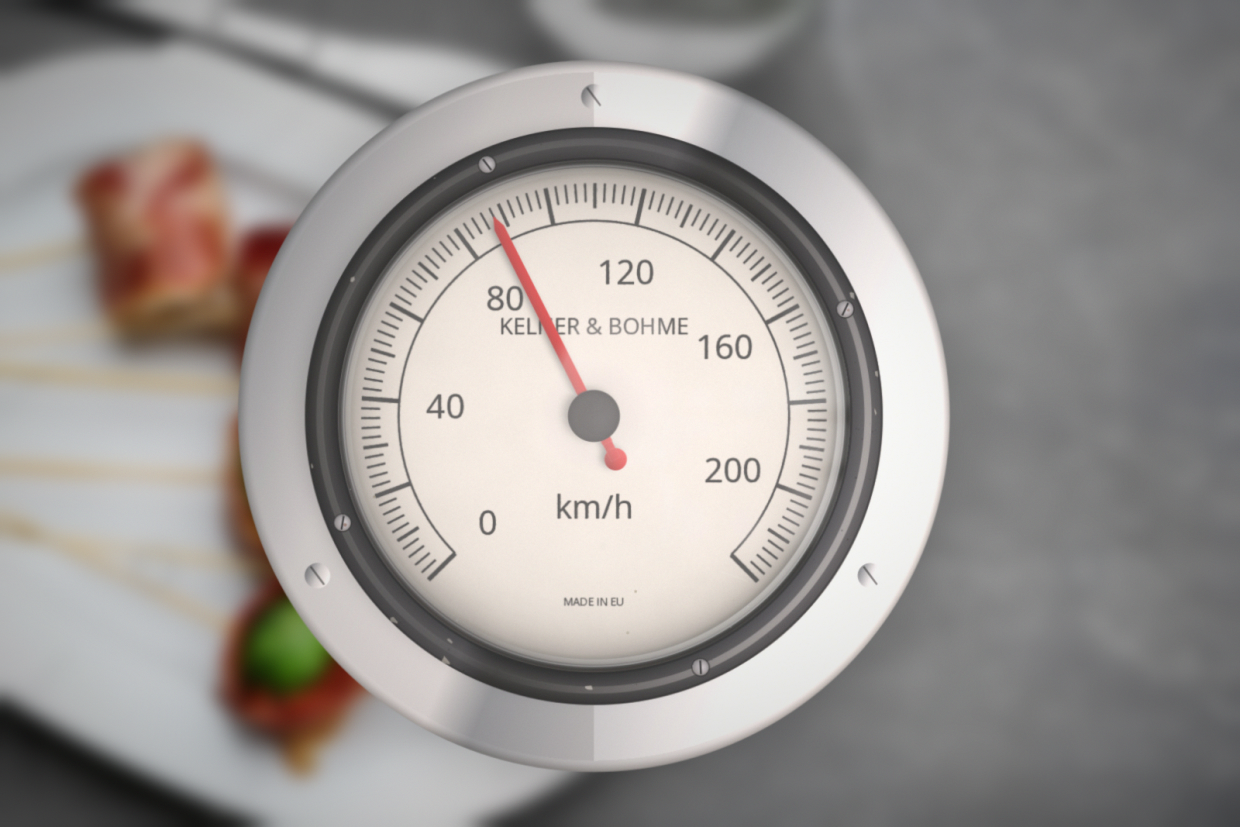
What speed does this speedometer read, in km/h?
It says 88 km/h
